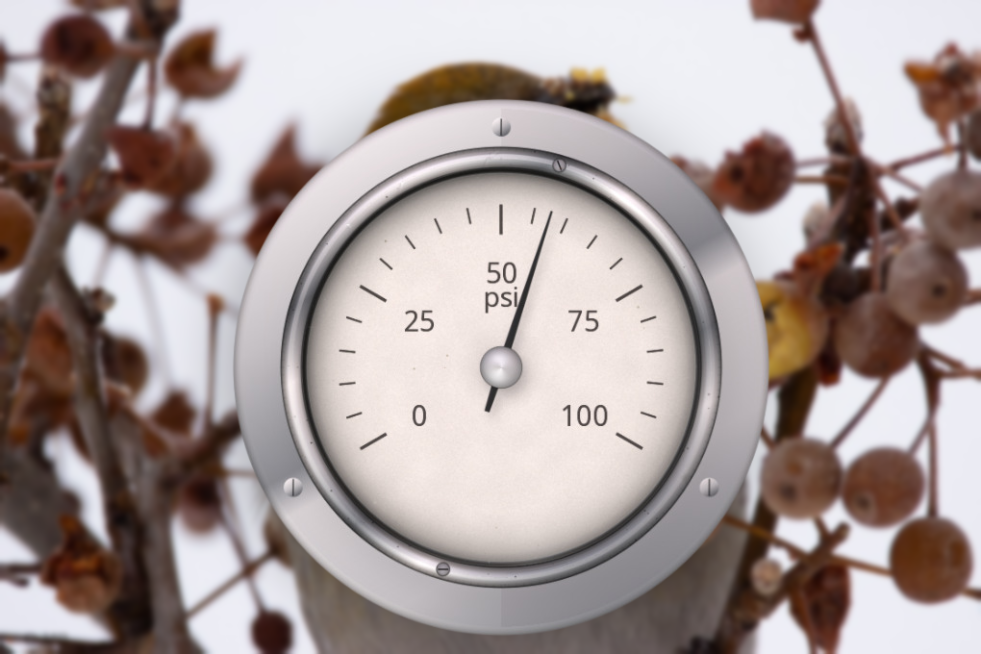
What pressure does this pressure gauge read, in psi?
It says 57.5 psi
